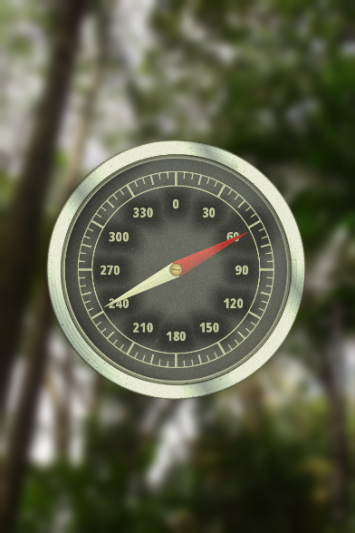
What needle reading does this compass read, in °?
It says 62.5 °
